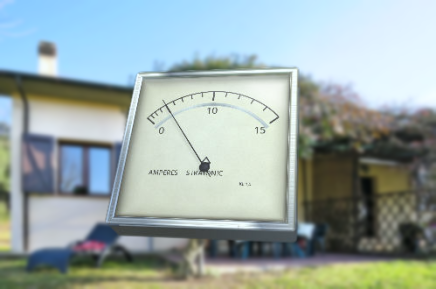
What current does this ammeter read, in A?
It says 5 A
